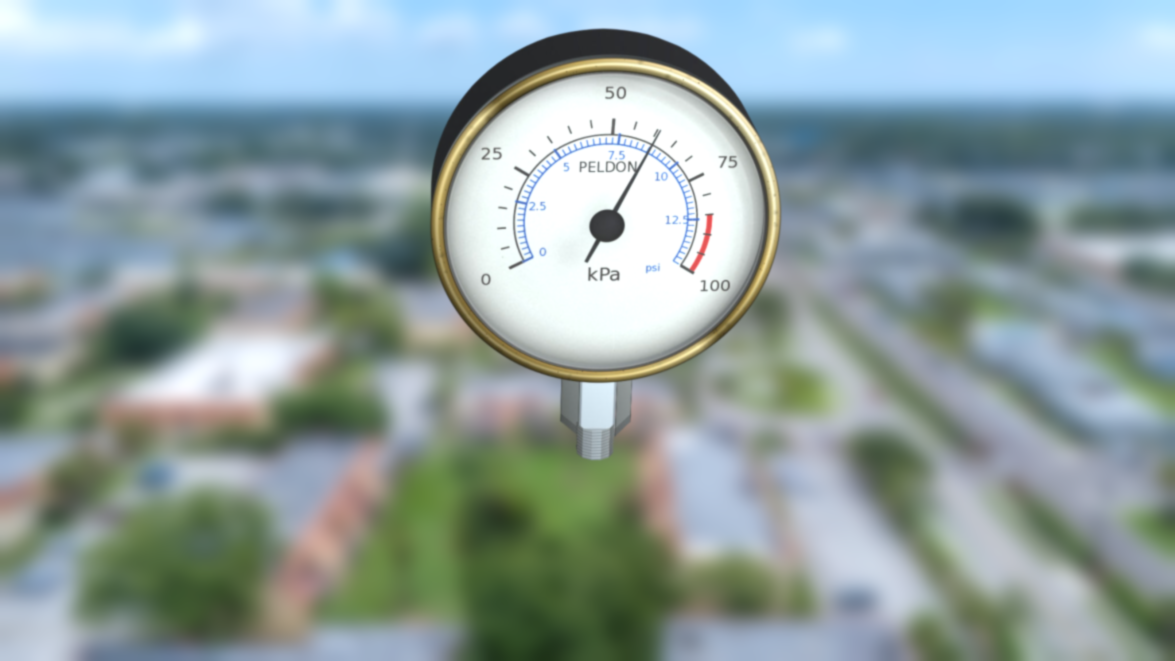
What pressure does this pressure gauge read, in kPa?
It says 60 kPa
